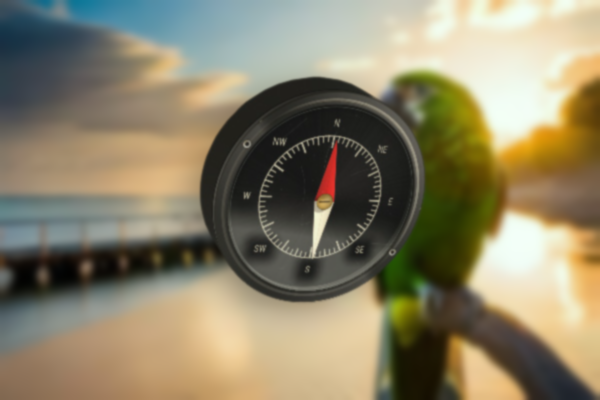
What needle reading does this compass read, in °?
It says 0 °
